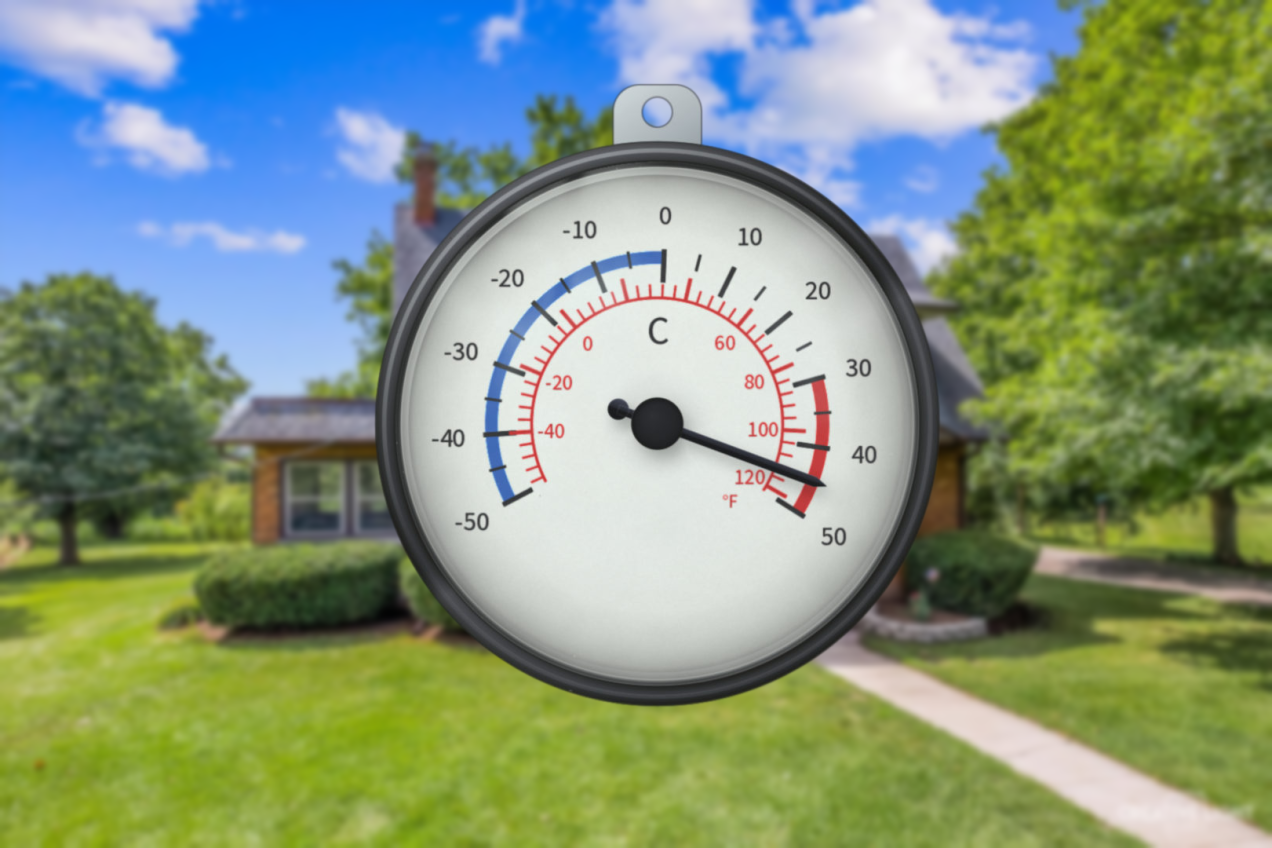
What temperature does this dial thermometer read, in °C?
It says 45 °C
